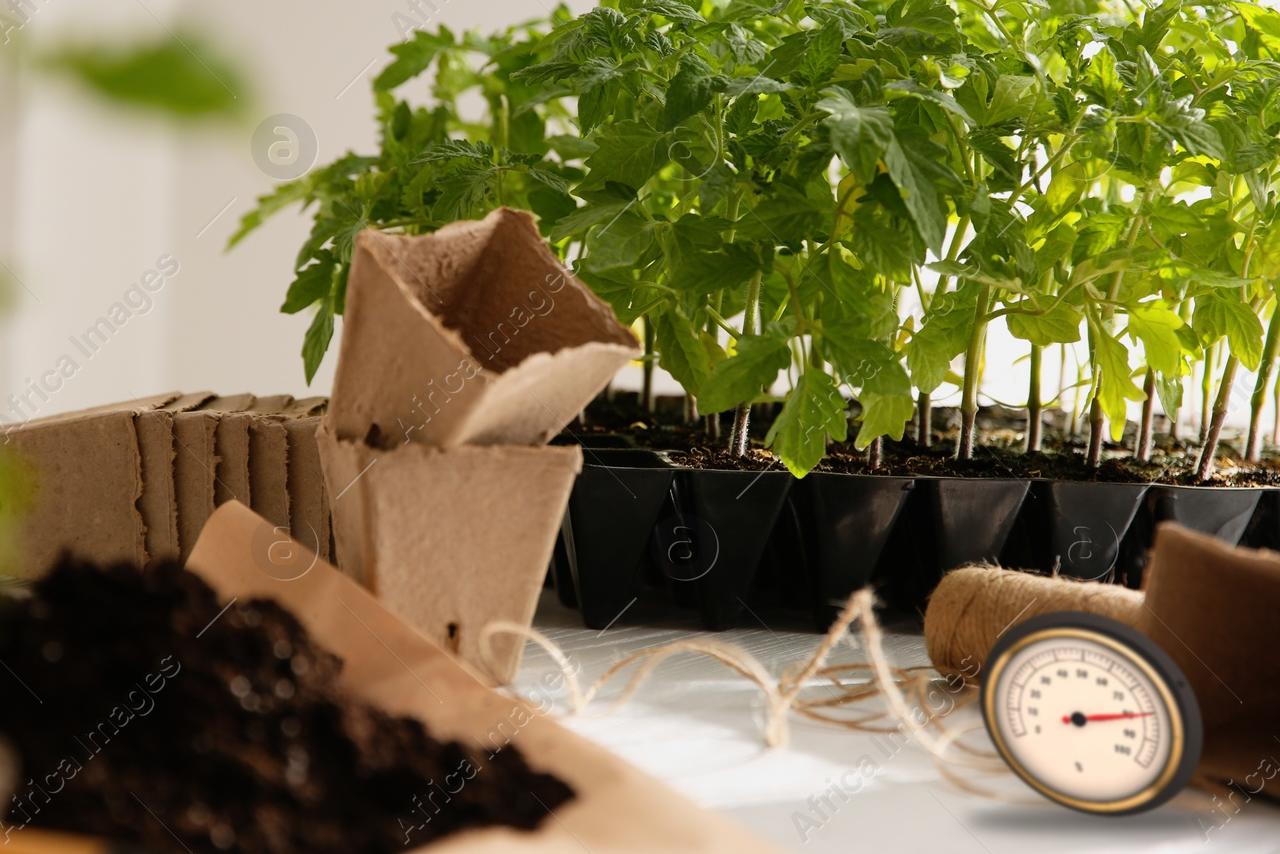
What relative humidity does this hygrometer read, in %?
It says 80 %
